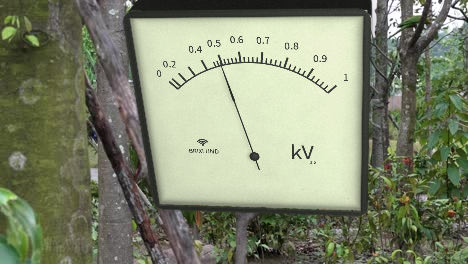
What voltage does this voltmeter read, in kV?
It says 0.5 kV
